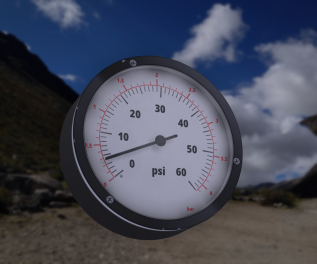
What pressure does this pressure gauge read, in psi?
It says 4 psi
